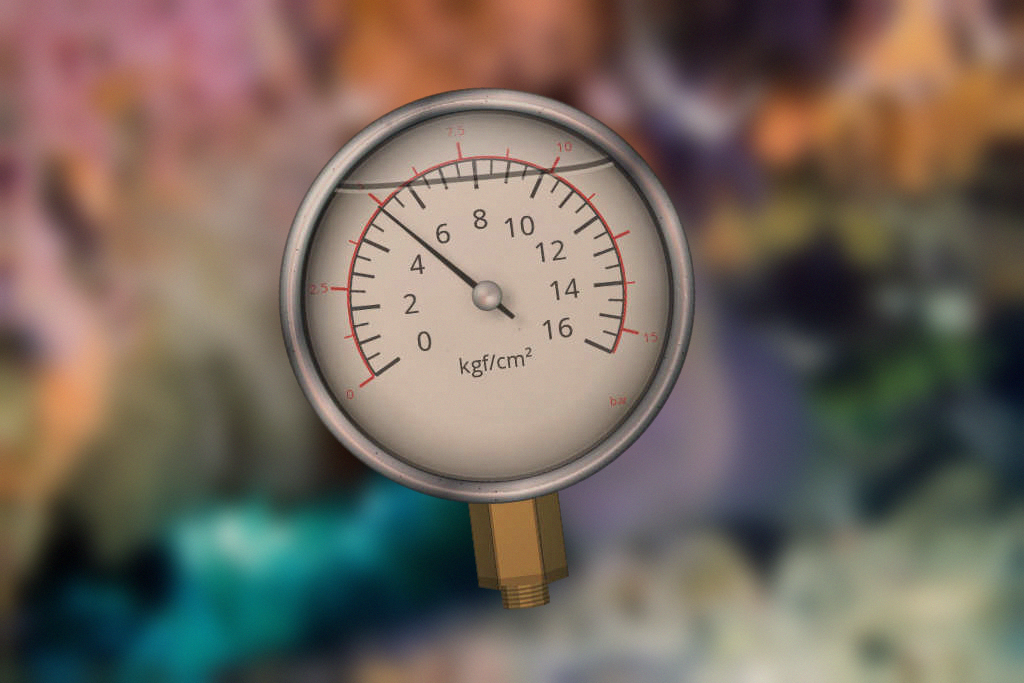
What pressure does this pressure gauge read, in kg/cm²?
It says 5 kg/cm²
